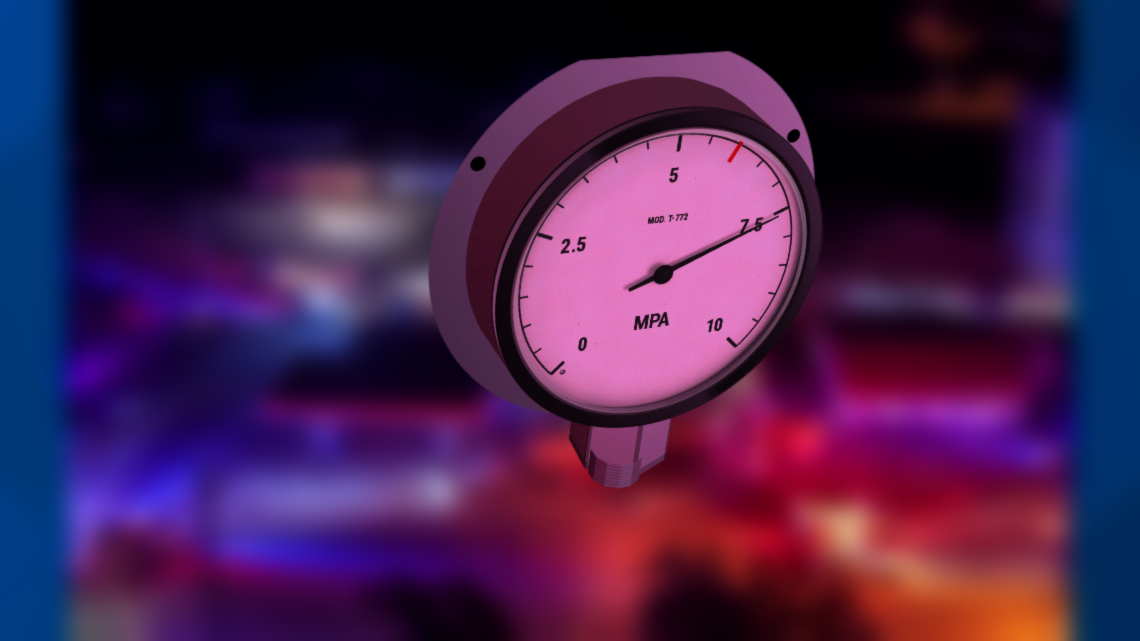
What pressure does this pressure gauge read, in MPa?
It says 7.5 MPa
